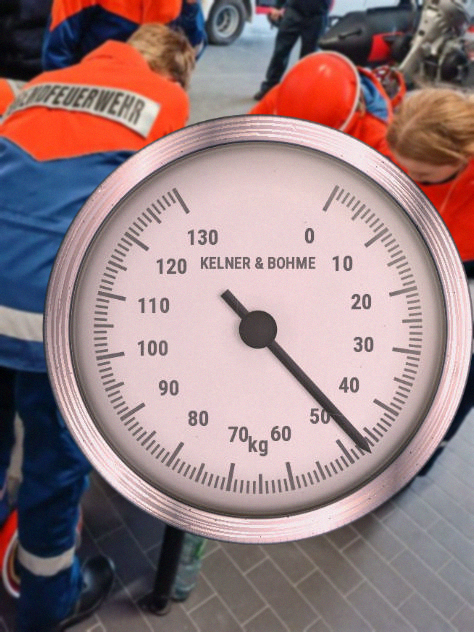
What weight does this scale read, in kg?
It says 47 kg
